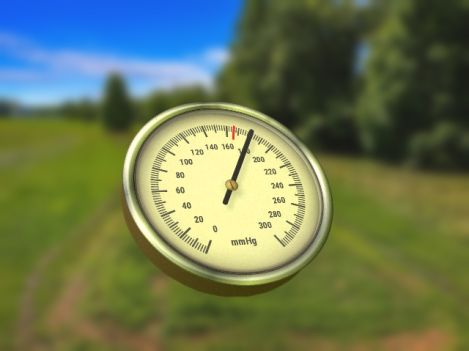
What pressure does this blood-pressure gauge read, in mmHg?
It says 180 mmHg
